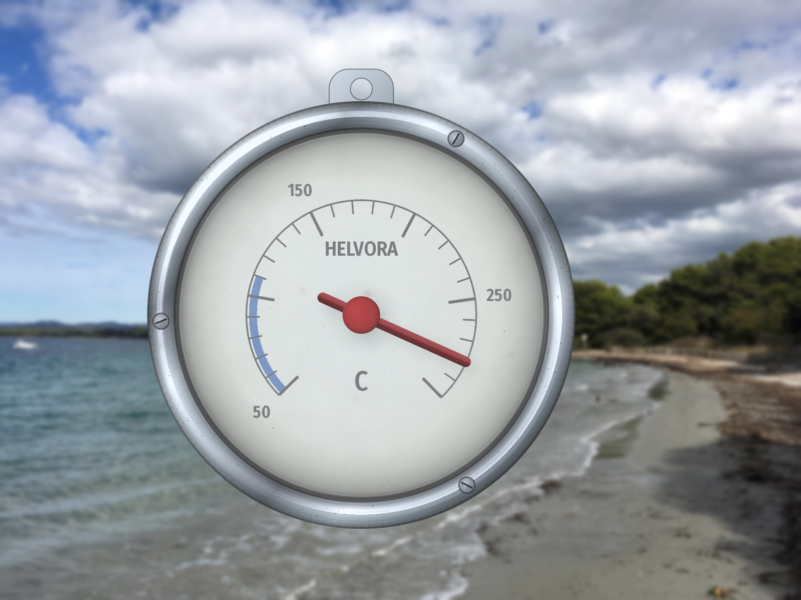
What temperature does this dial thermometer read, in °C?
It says 280 °C
